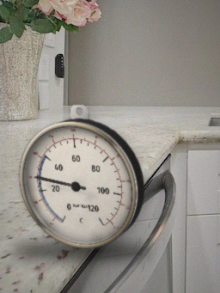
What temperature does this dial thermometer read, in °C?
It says 28 °C
